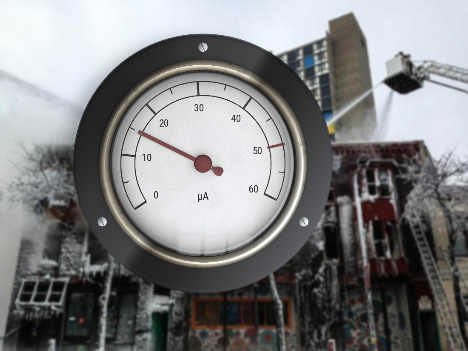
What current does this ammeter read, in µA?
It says 15 µA
